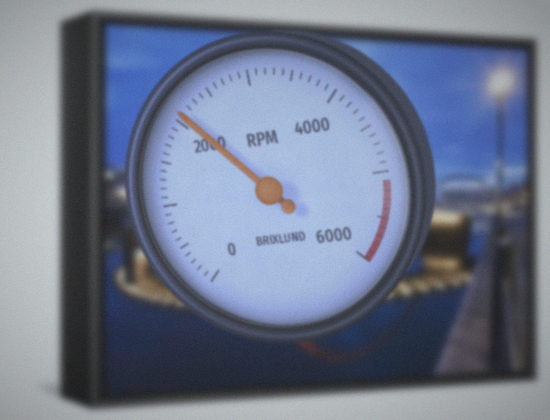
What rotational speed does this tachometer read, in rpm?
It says 2100 rpm
